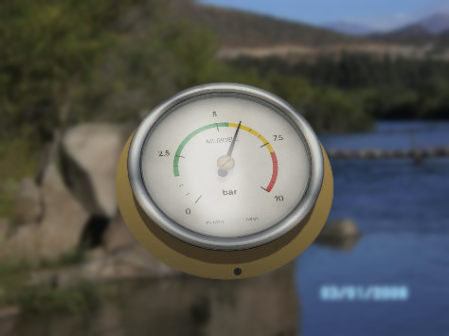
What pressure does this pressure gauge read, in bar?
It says 6 bar
